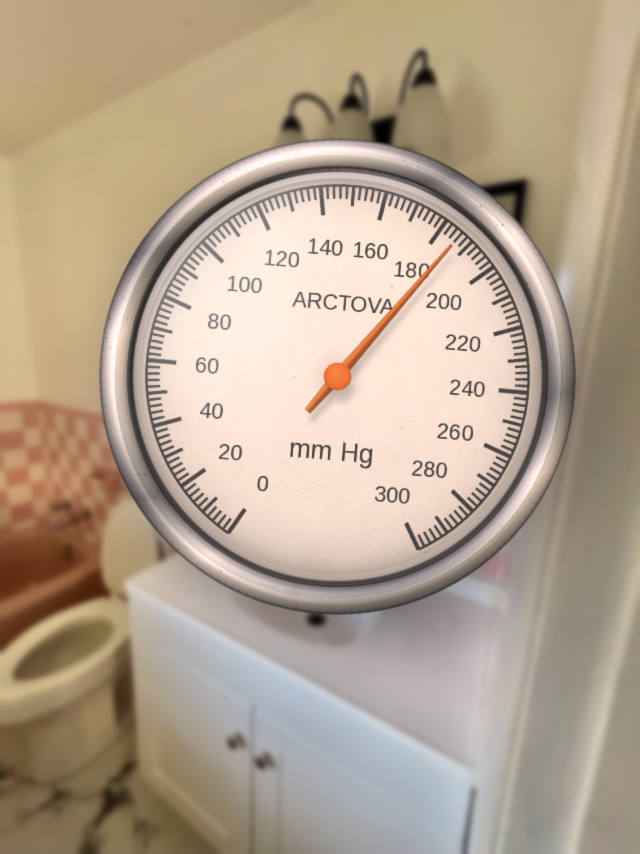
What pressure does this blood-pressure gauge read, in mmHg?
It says 186 mmHg
